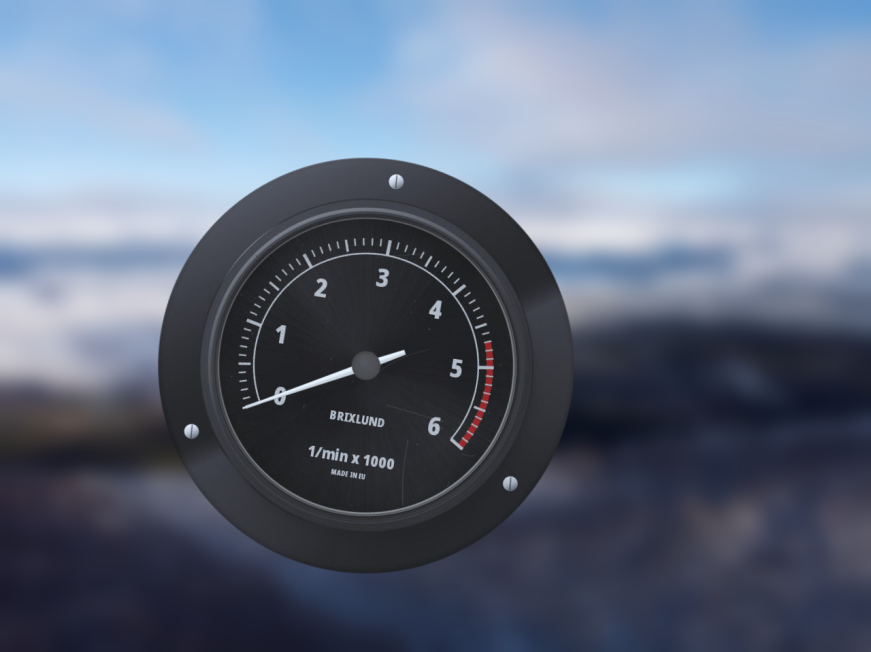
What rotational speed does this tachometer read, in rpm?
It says 0 rpm
